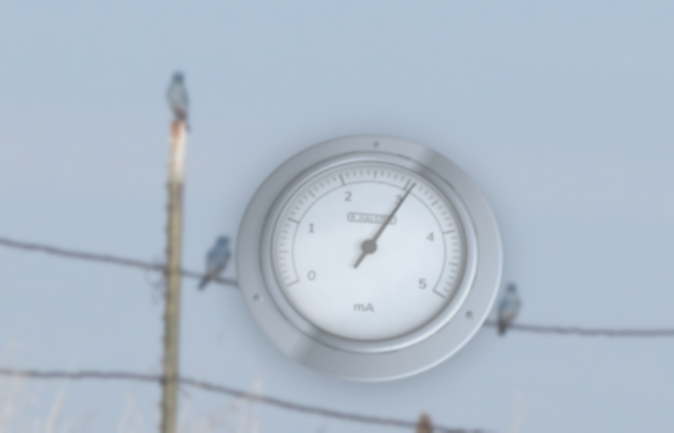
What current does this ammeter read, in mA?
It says 3.1 mA
